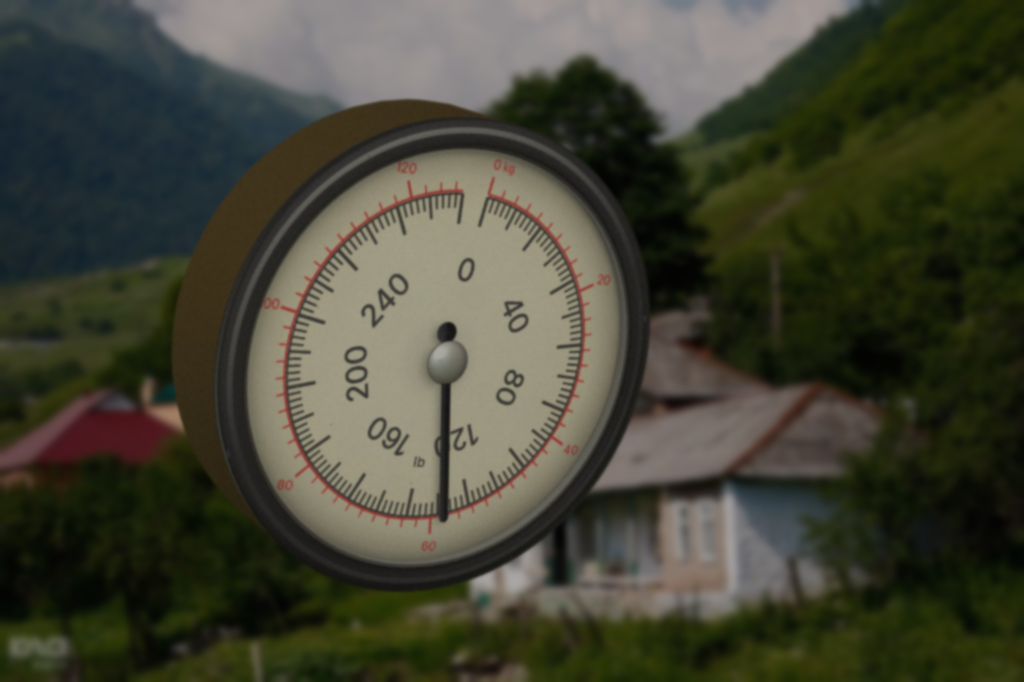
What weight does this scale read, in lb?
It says 130 lb
